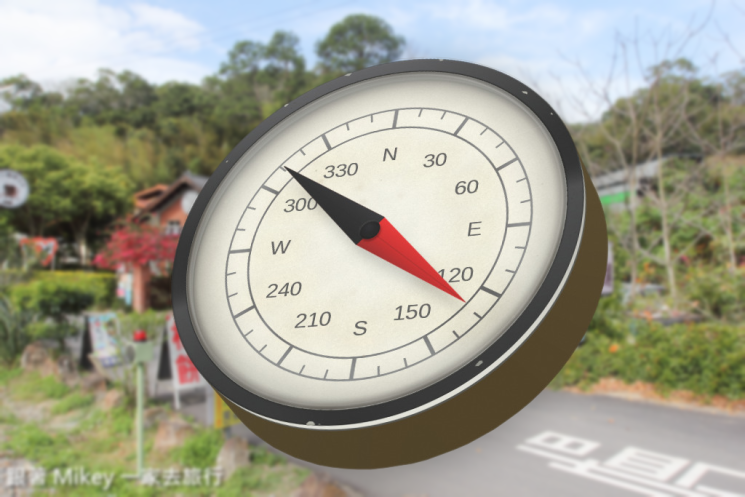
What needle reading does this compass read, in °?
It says 130 °
